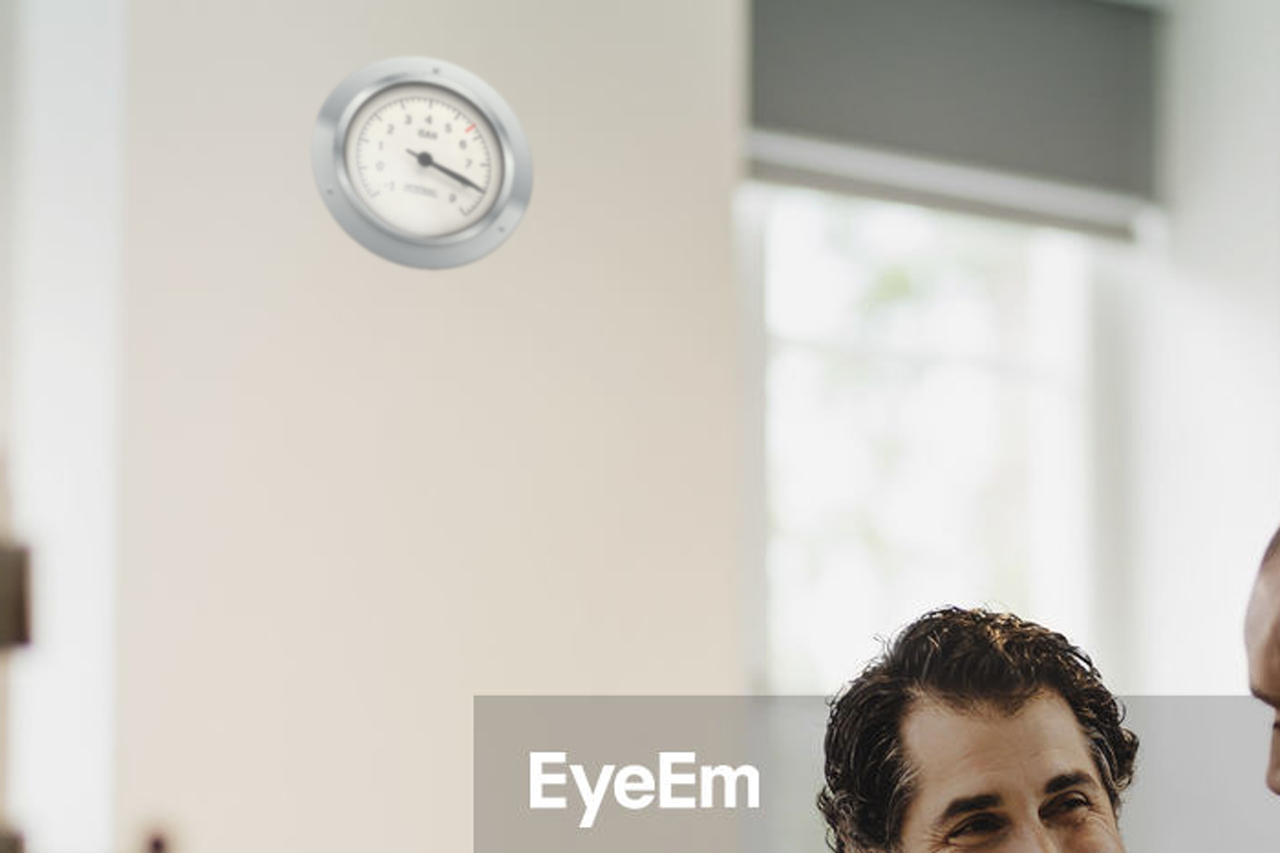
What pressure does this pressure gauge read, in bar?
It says 8 bar
